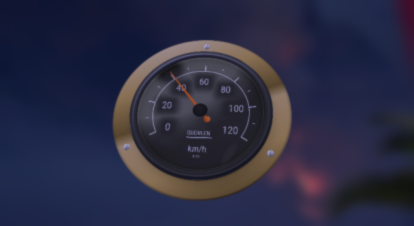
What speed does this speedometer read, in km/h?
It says 40 km/h
